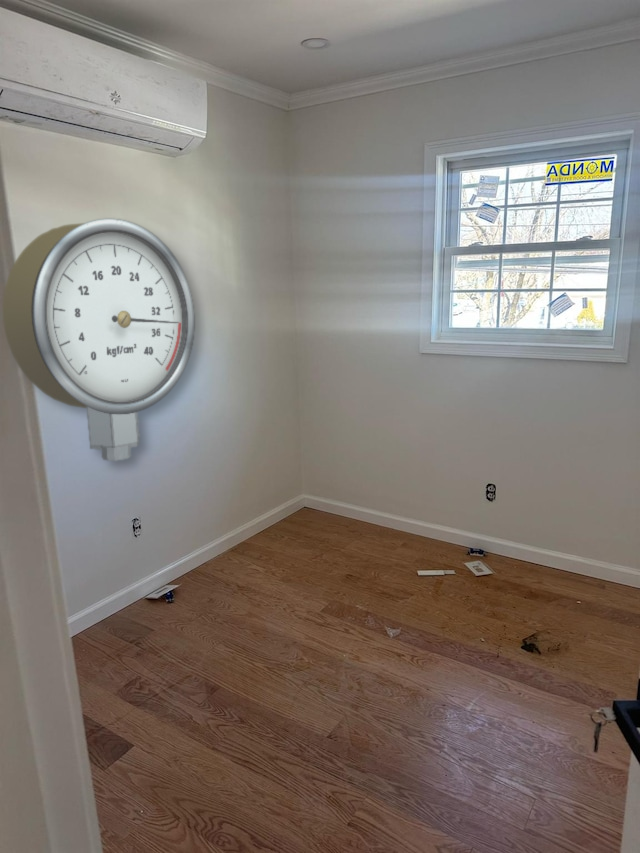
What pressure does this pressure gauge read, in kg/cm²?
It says 34 kg/cm²
